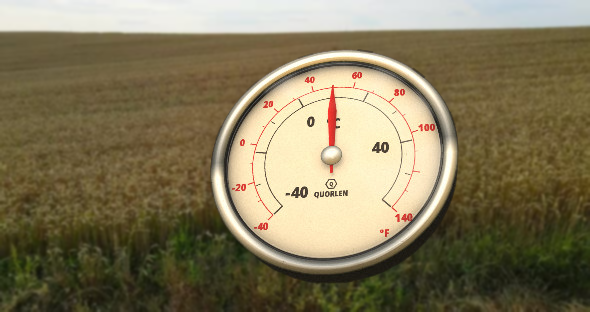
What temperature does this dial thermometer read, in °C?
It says 10 °C
